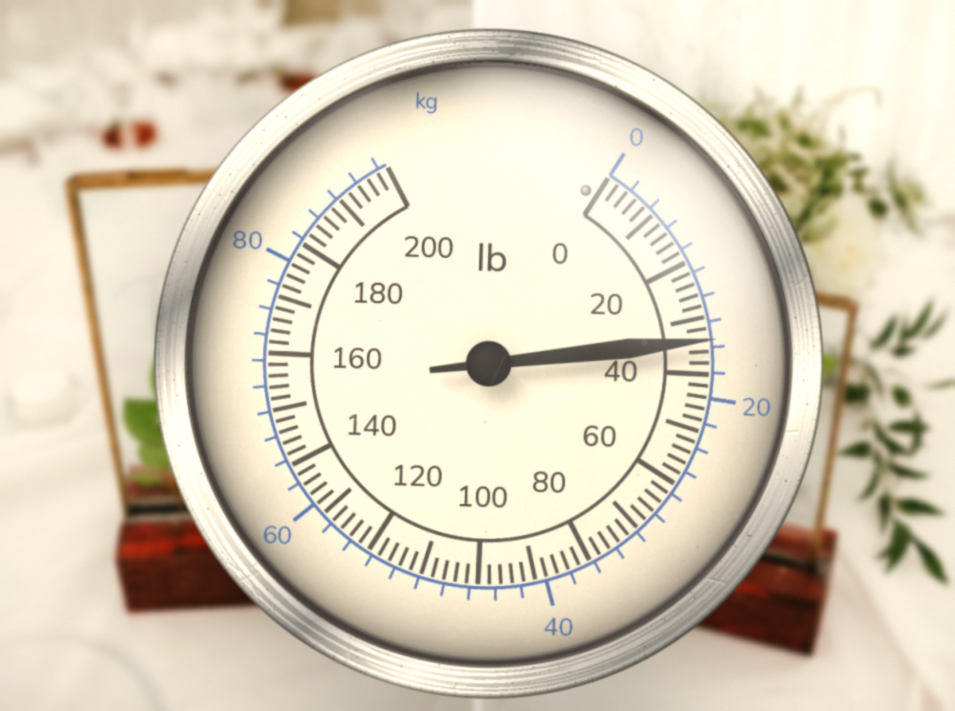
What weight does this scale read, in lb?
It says 34 lb
